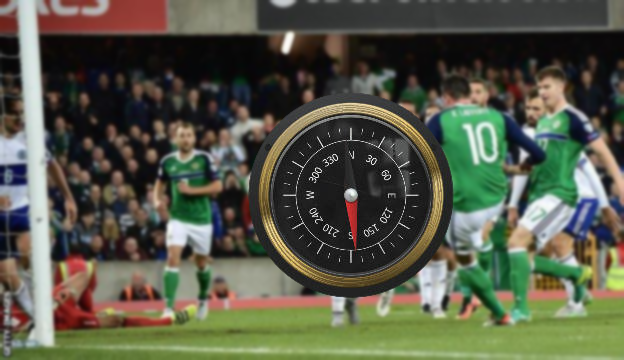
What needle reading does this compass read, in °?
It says 175 °
